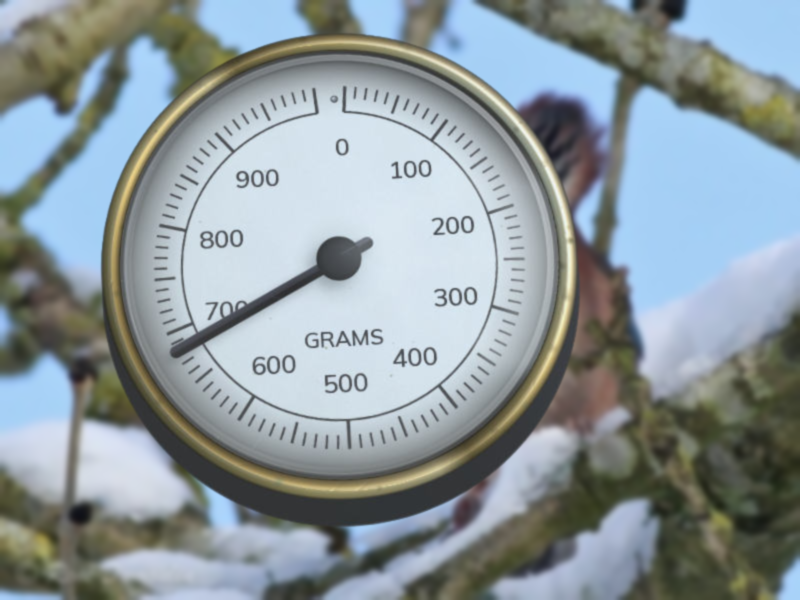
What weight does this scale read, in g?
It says 680 g
